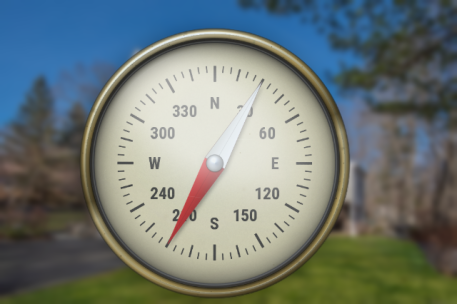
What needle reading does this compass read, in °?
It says 210 °
